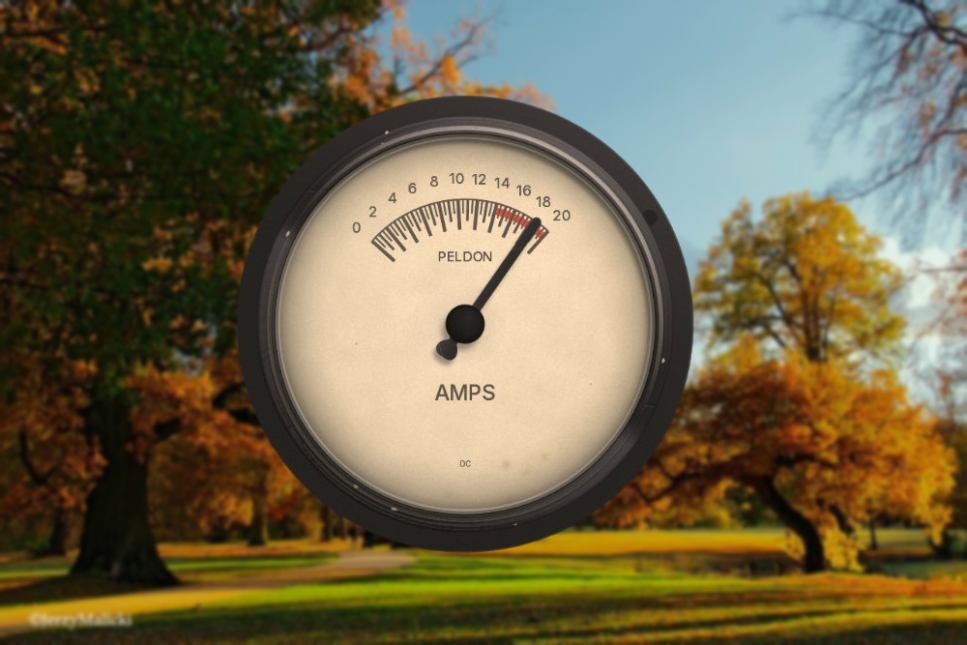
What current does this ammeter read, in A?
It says 18.5 A
